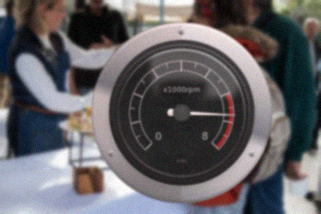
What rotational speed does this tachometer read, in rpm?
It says 6750 rpm
